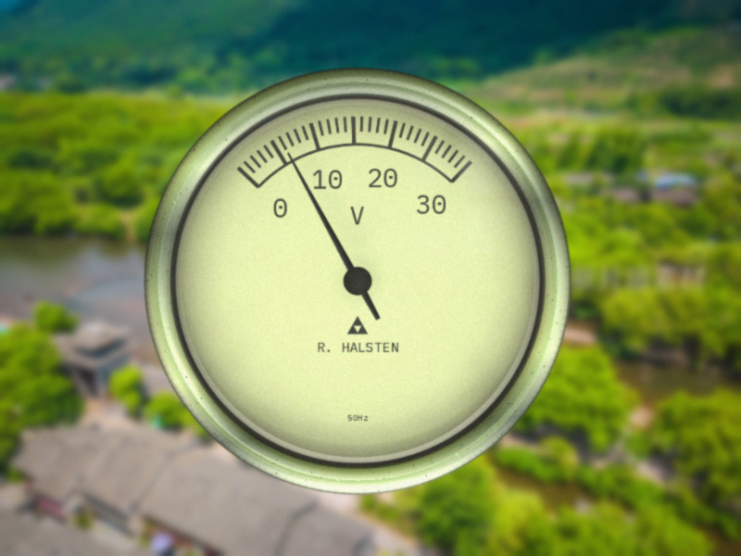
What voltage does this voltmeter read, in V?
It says 6 V
